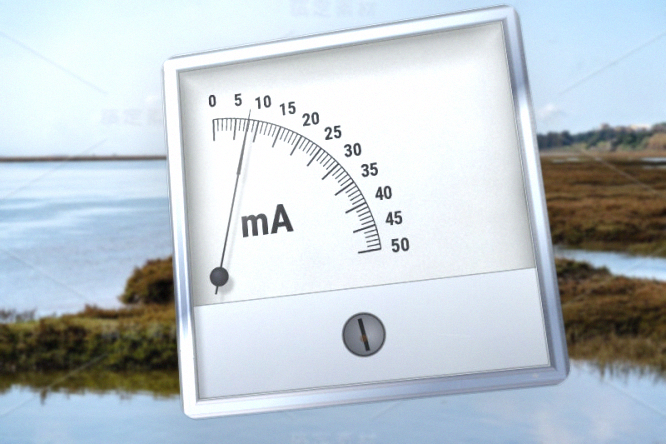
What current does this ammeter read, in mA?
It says 8 mA
